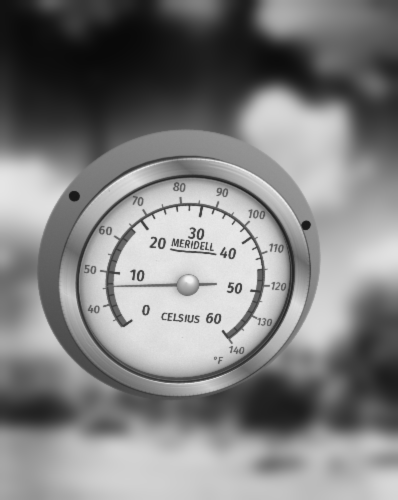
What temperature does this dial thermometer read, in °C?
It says 8 °C
